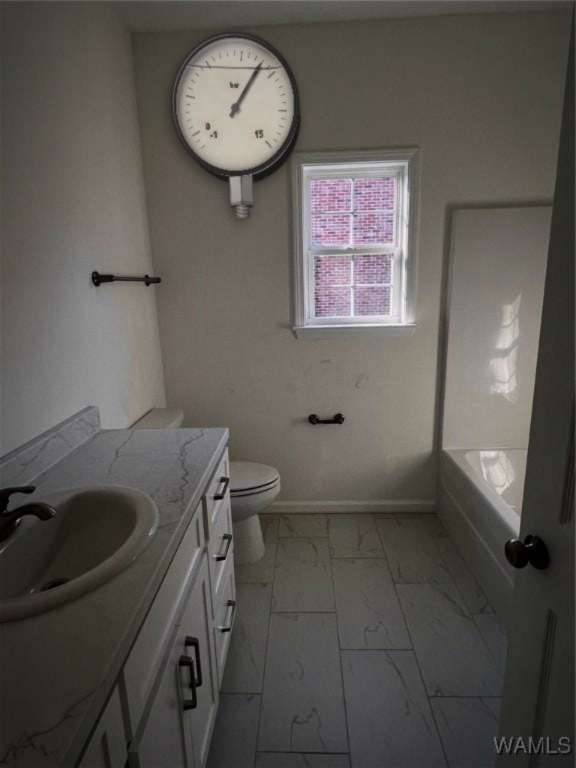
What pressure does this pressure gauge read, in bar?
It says 9 bar
